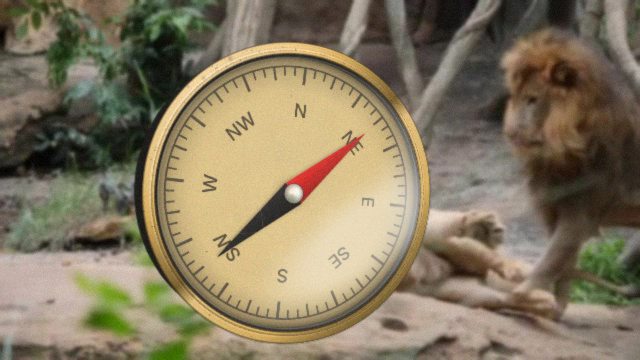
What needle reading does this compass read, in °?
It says 45 °
